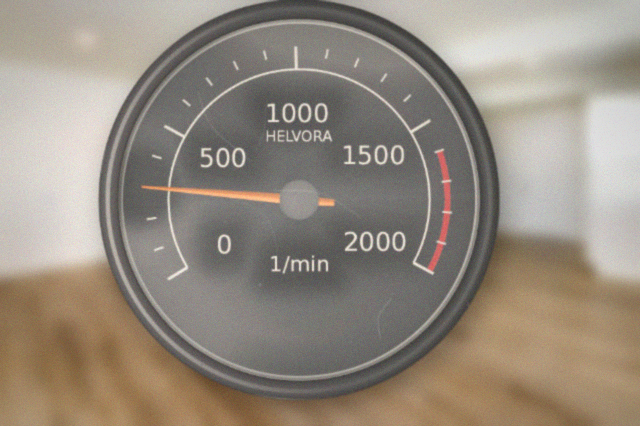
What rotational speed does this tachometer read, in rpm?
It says 300 rpm
